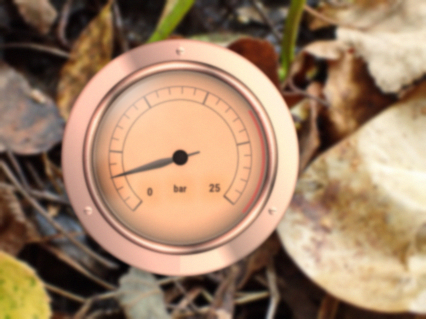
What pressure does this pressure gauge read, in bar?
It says 3 bar
